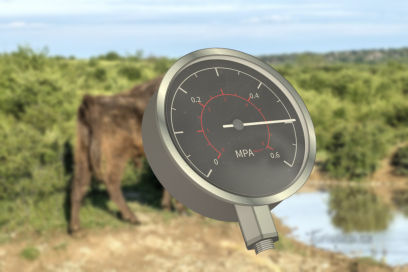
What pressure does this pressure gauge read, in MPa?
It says 0.5 MPa
